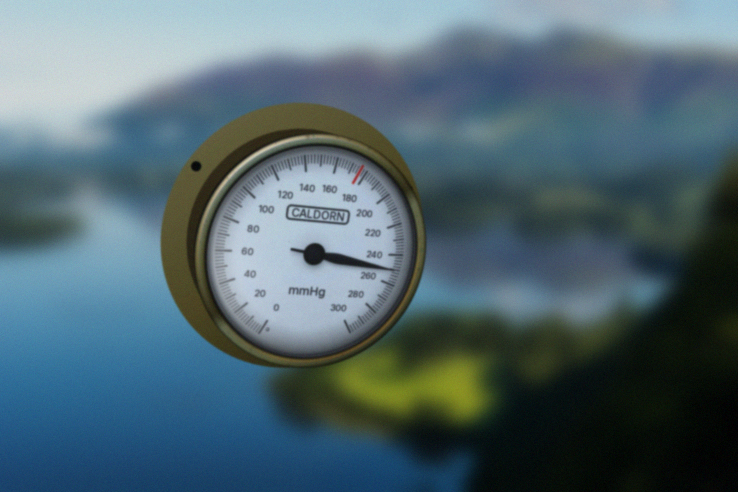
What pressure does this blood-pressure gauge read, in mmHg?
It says 250 mmHg
